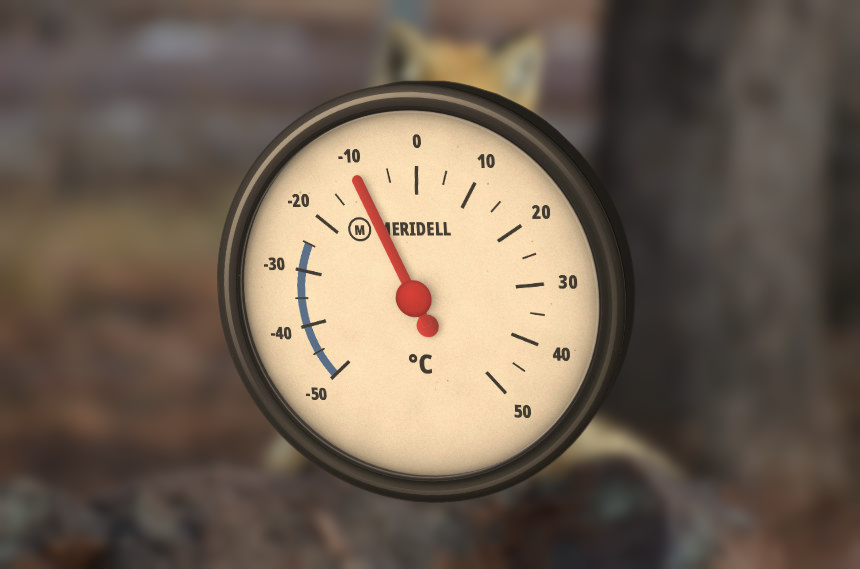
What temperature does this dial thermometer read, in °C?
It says -10 °C
